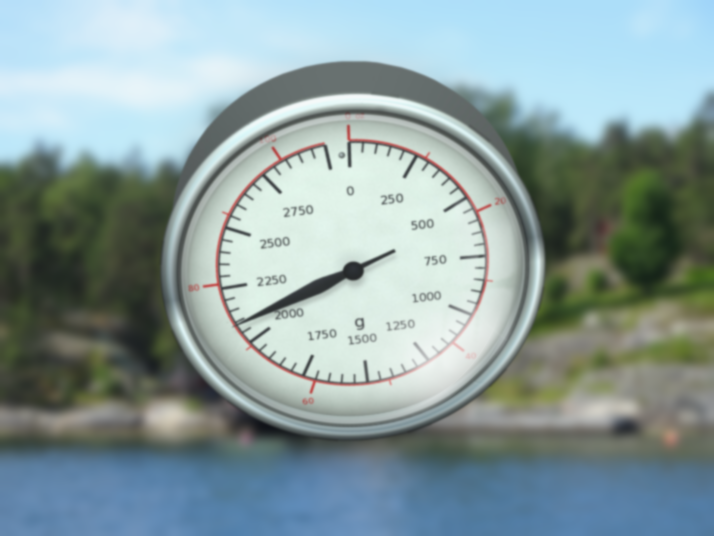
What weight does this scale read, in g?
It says 2100 g
